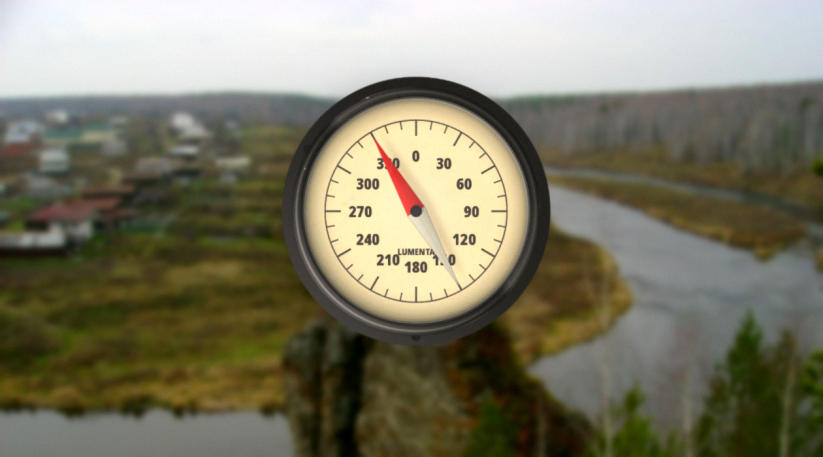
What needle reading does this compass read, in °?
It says 330 °
